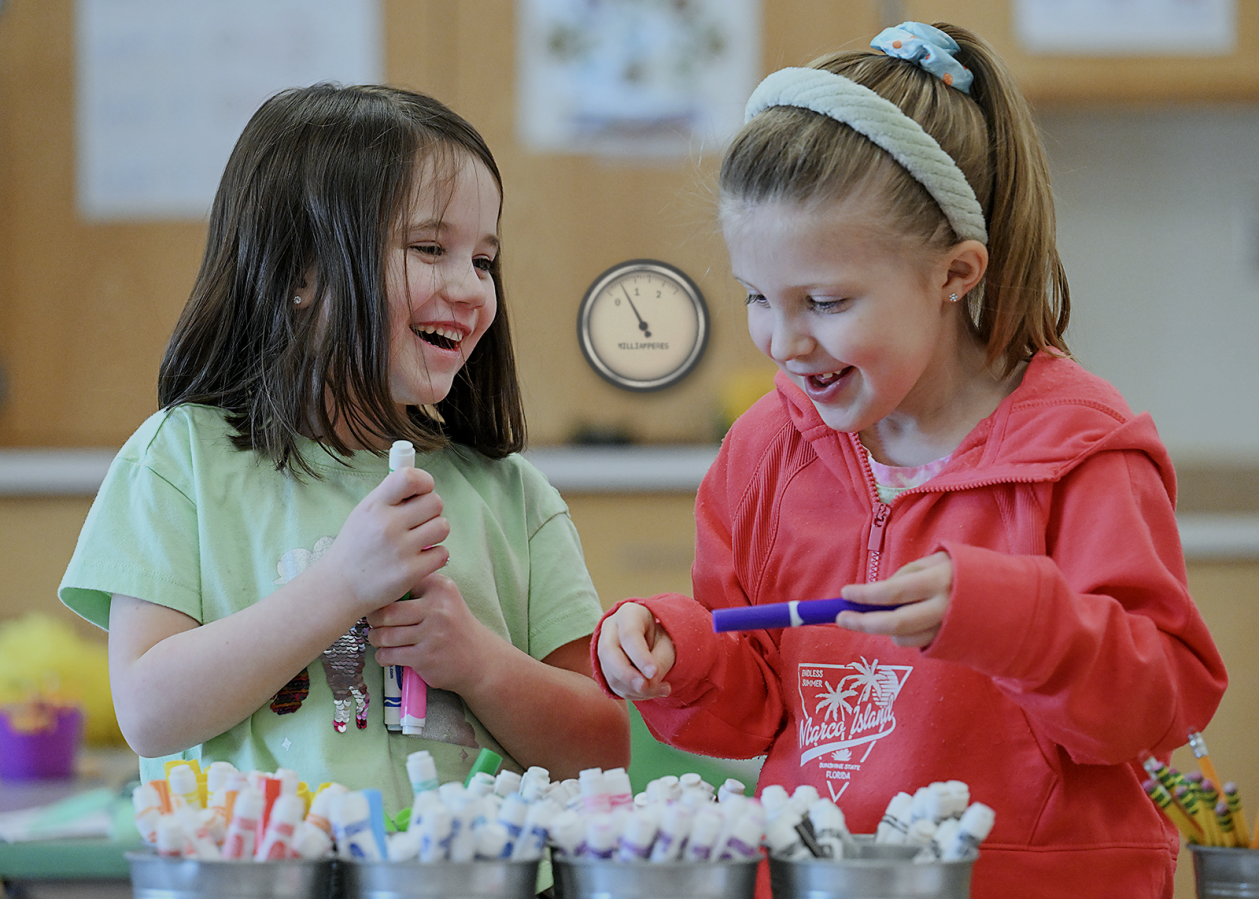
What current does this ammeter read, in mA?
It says 0.5 mA
